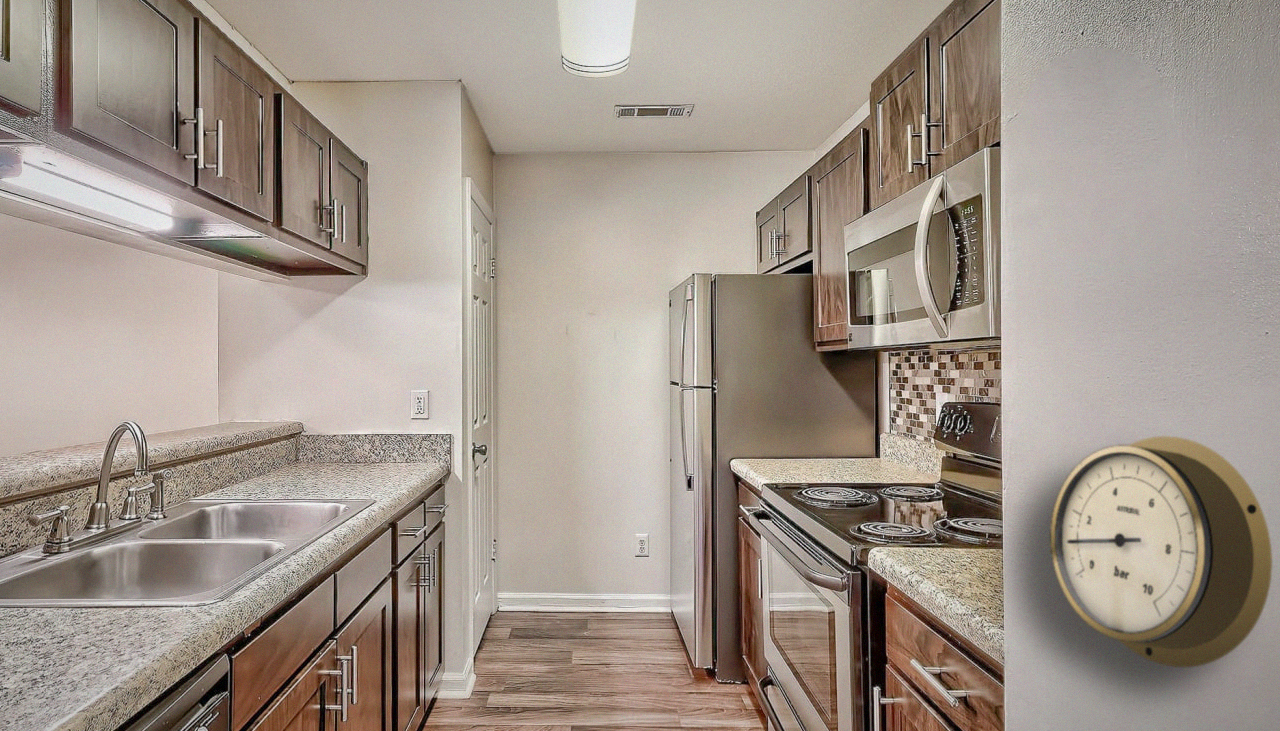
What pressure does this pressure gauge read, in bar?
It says 1 bar
